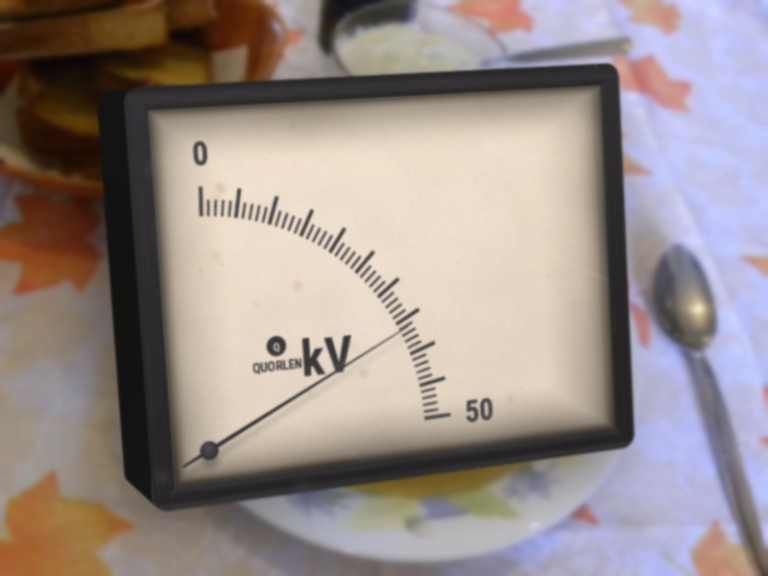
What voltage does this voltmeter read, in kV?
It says 36 kV
